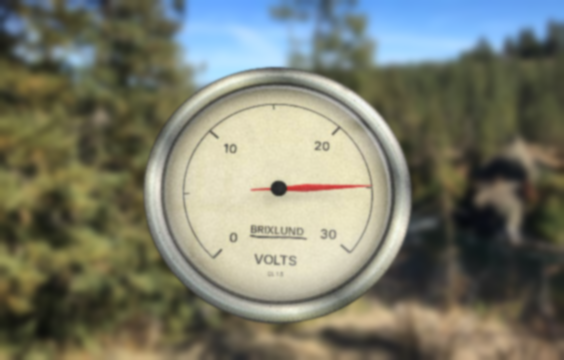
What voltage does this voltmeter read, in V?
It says 25 V
